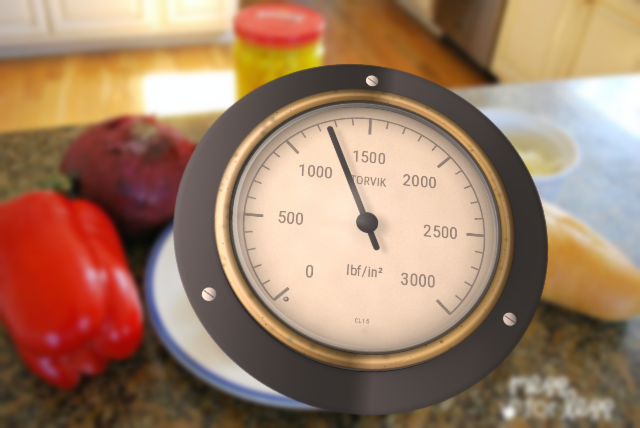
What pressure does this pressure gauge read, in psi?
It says 1250 psi
